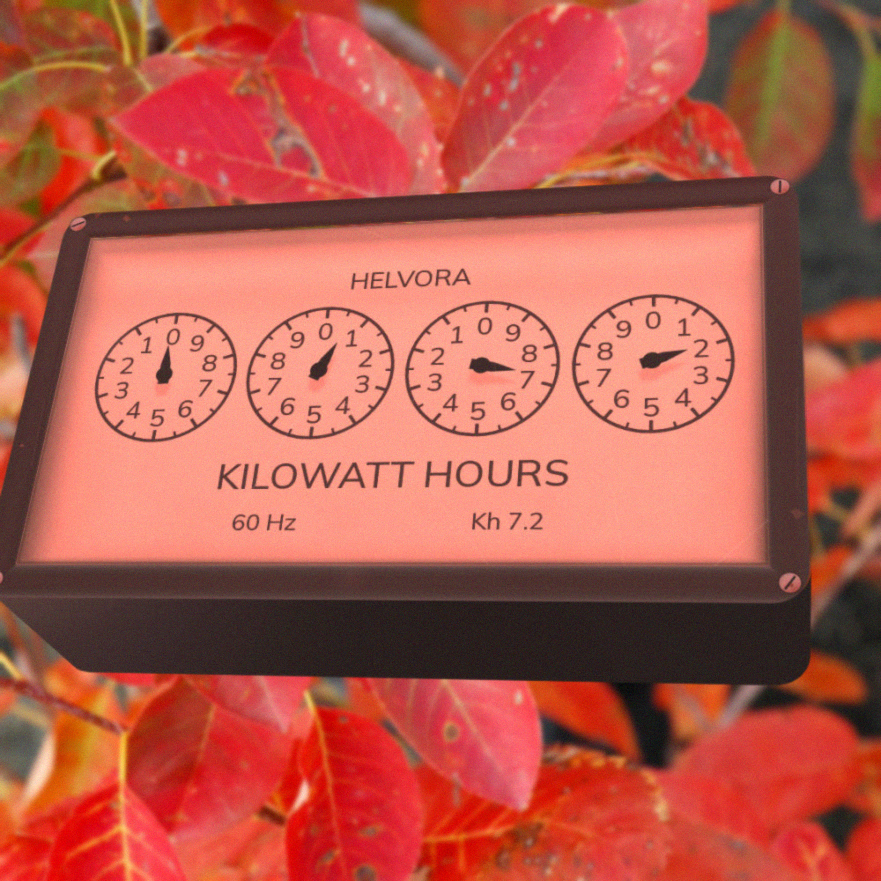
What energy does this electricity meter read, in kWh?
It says 72 kWh
